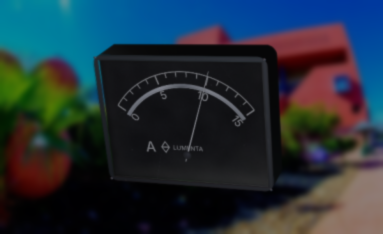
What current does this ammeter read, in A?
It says 10 A
